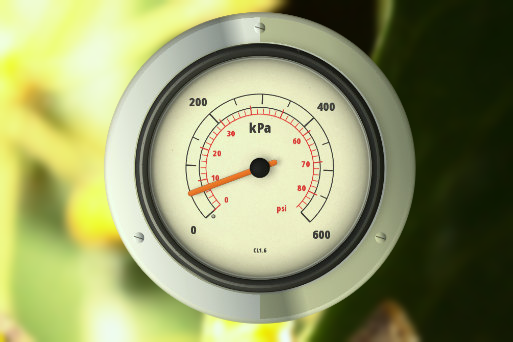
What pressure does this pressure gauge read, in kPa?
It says 50 kPa
